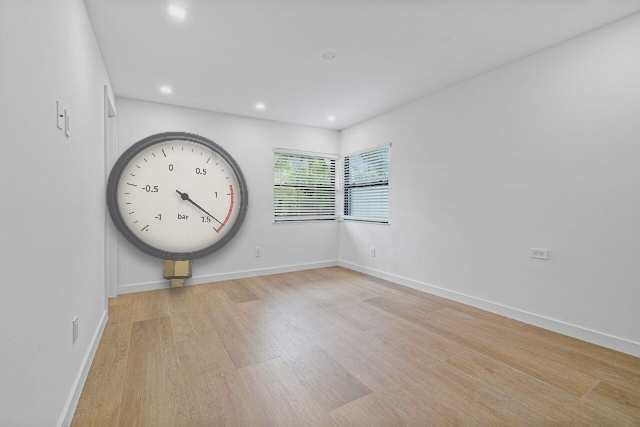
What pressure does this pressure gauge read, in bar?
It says 1.4 bar
